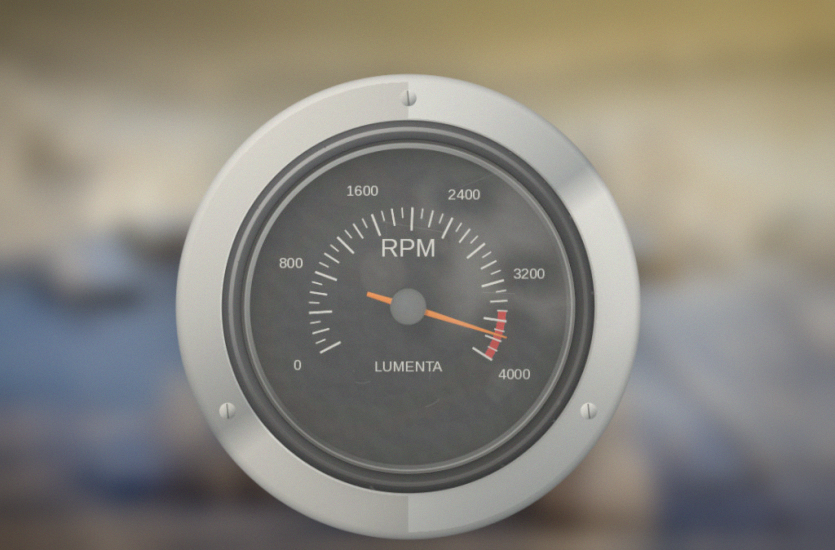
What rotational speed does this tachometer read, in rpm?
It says 3750 rpm
